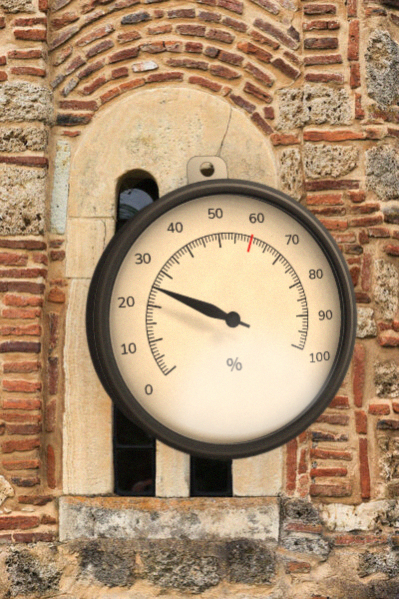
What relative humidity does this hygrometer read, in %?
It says 25 %
